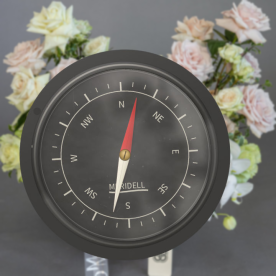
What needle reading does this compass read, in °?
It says 15 °
